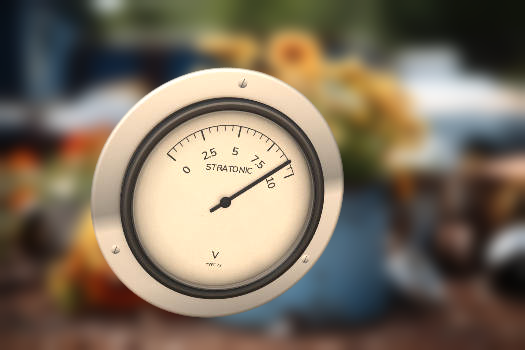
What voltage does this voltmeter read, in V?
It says 9 V
